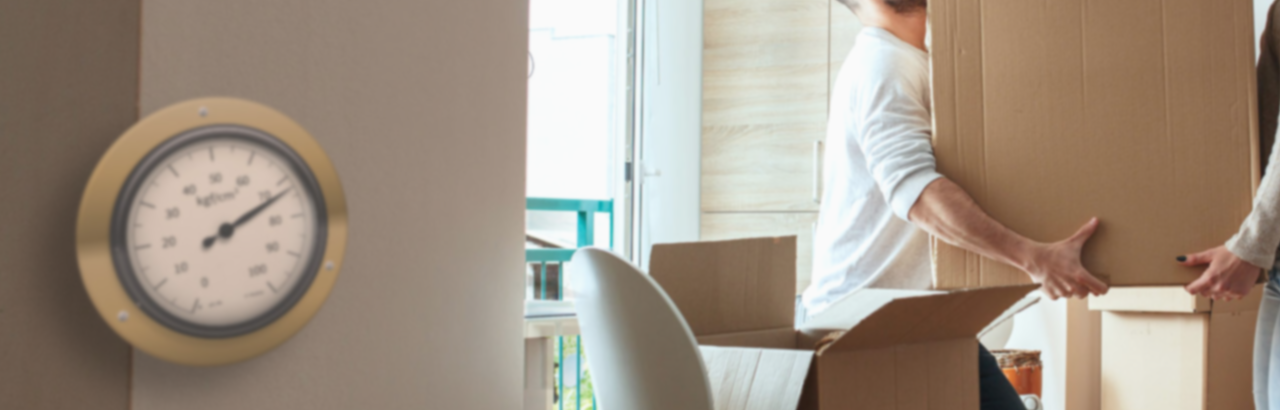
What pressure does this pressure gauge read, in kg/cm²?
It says 72.5 kg/cm²
